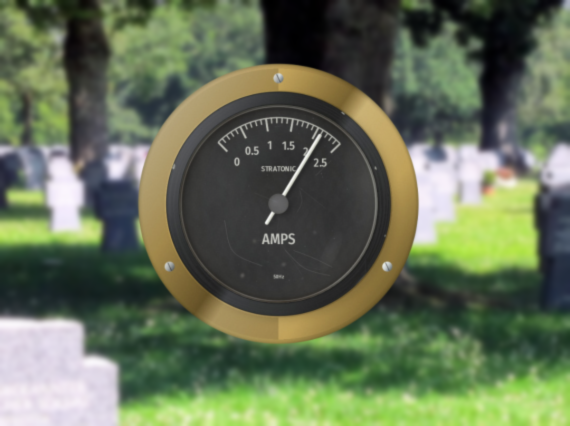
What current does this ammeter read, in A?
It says 2.1 A
